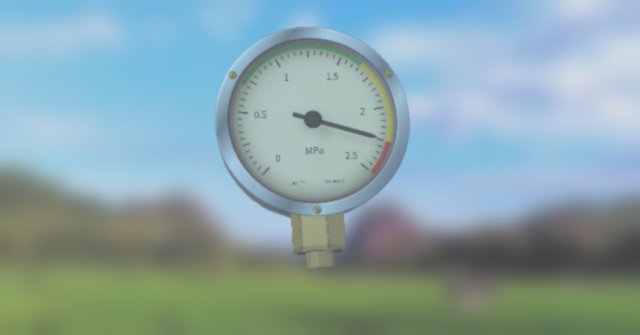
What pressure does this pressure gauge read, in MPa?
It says 2.25 MPa
